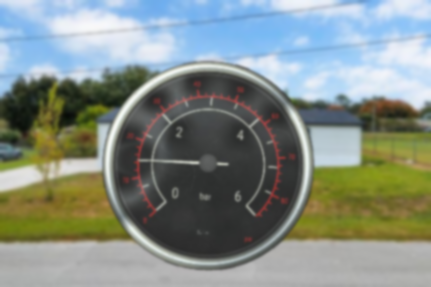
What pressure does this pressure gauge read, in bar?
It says 1 bar
